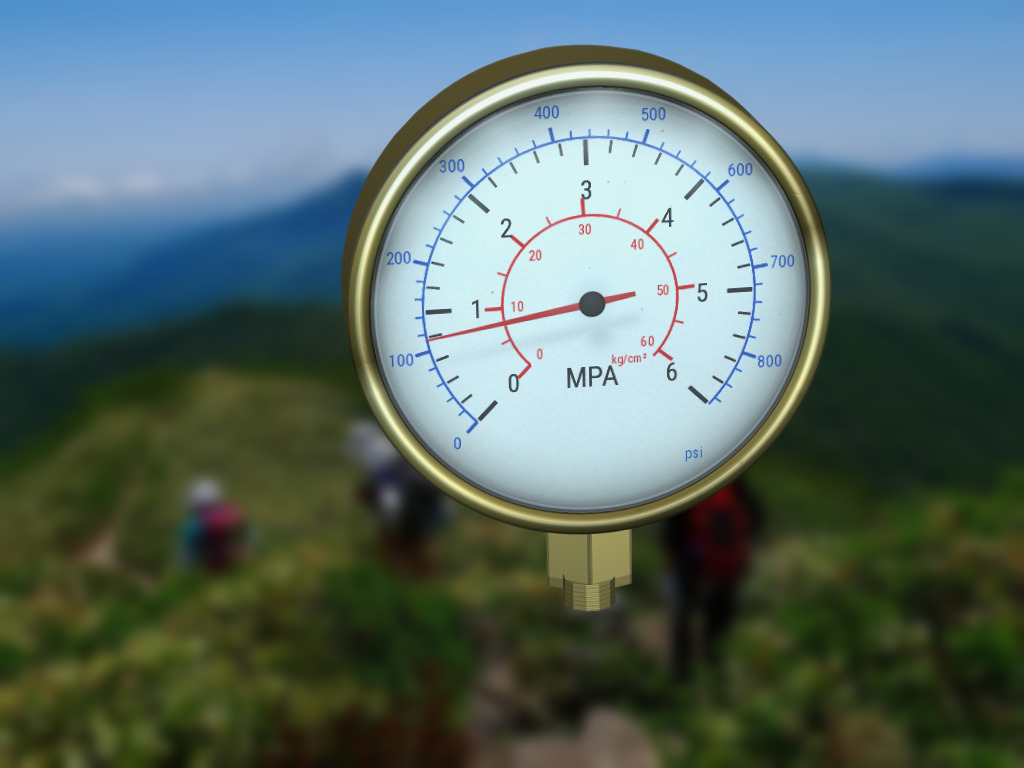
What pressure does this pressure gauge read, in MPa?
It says 0.8 MPa
